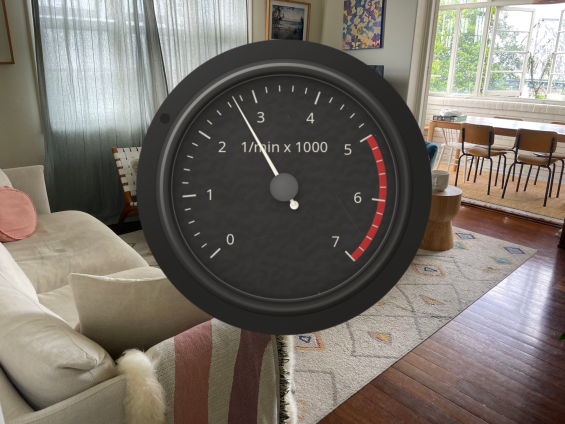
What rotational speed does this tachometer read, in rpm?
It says 2700 rpm
